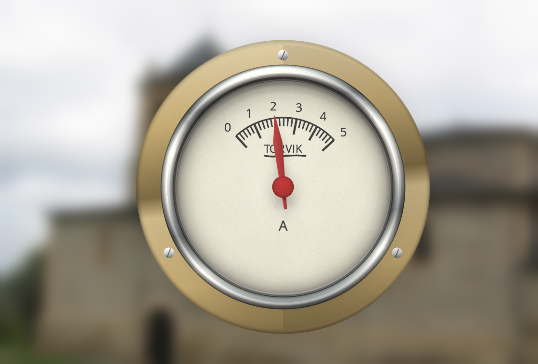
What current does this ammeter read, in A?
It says 2 A
